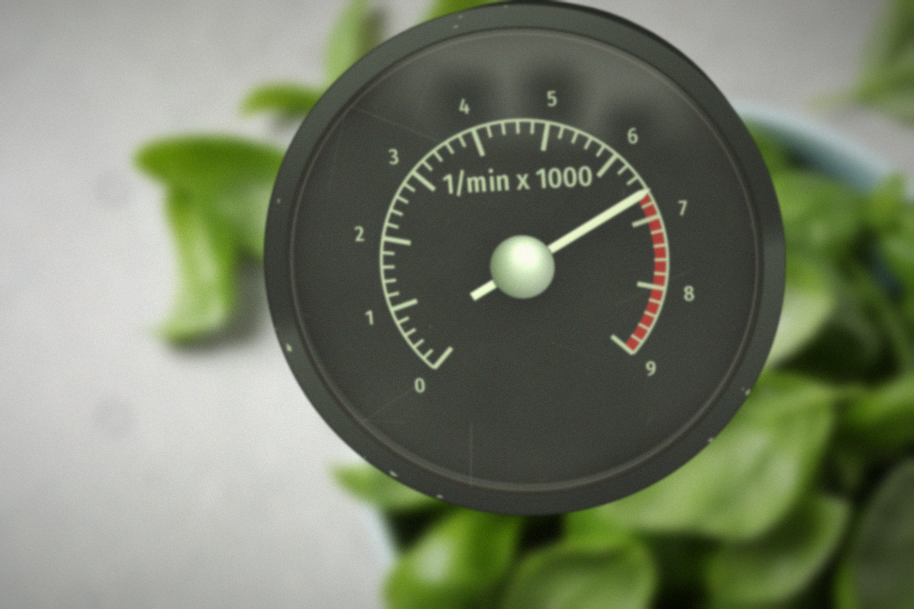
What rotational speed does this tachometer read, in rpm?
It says 6600 rpm
